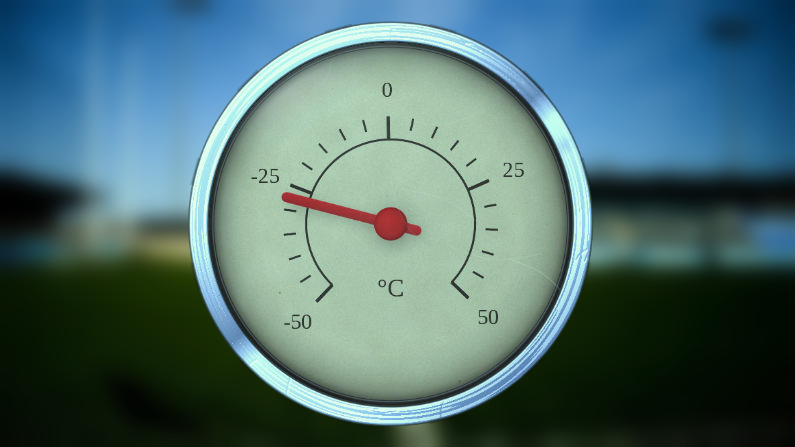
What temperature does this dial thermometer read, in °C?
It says -27.5 °C
